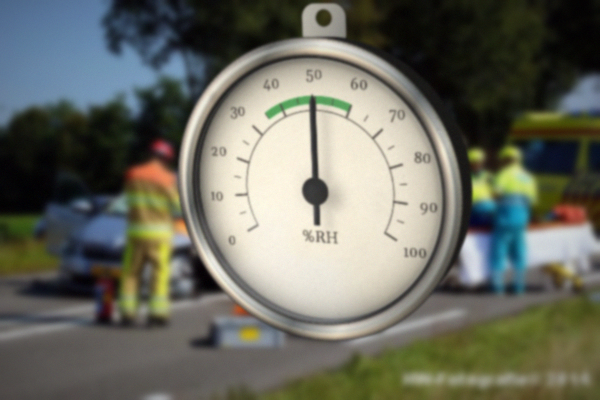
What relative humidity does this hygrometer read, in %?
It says 50 %
